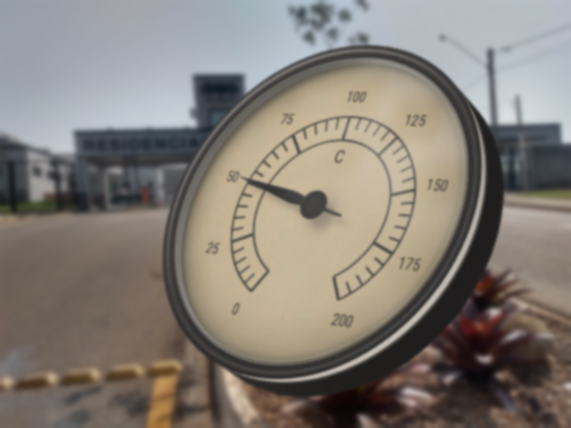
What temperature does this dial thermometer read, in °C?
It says 50 °C
